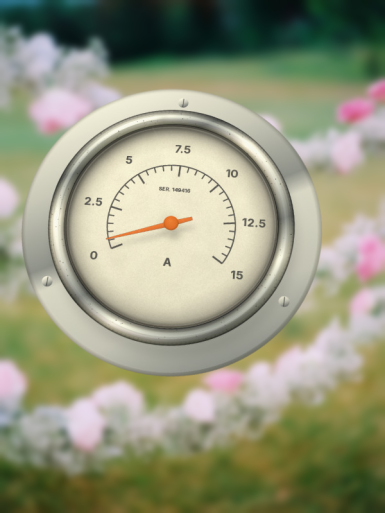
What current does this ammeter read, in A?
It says 0.5 A
